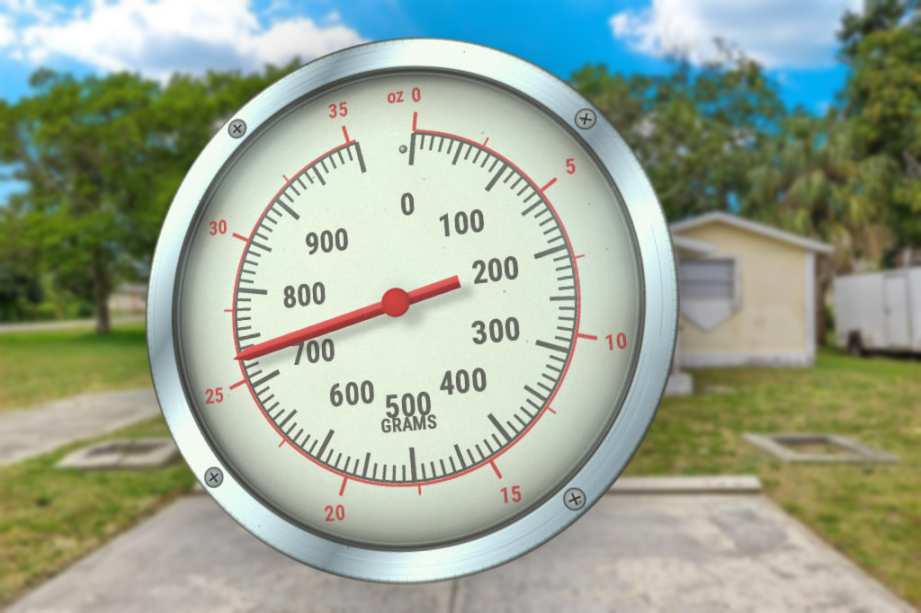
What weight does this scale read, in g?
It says 730 g
